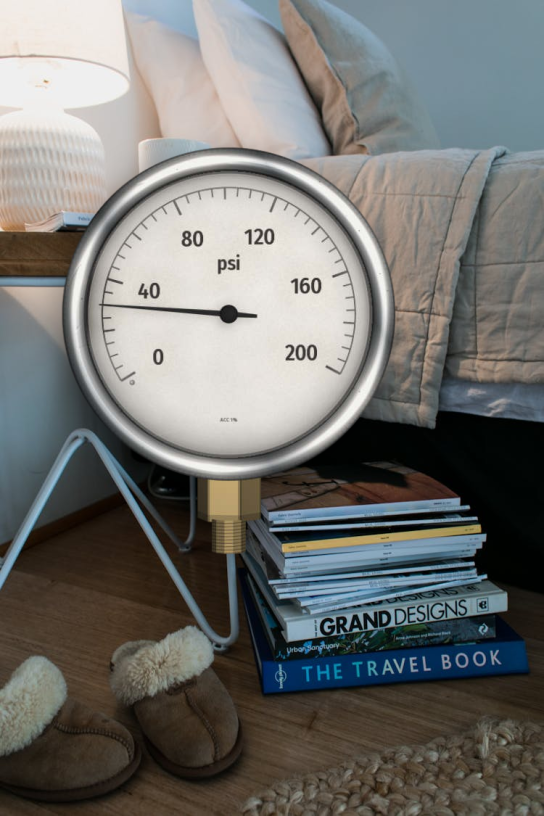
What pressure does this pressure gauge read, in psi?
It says 30 psi
